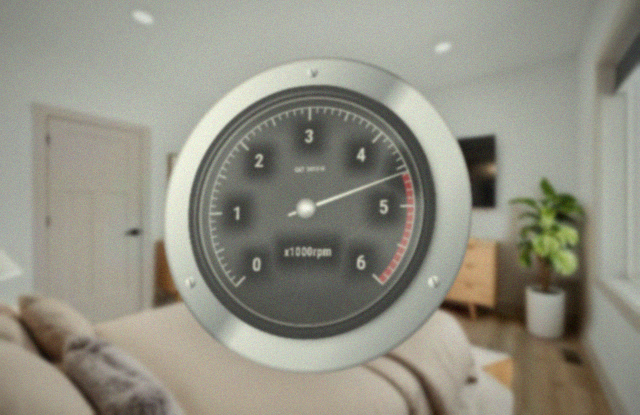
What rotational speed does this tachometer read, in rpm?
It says 4600 rpm
